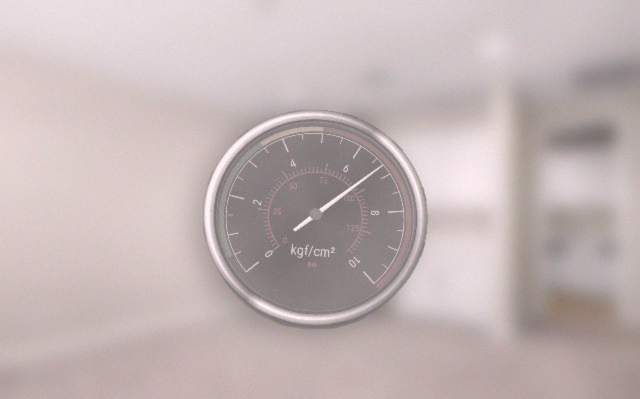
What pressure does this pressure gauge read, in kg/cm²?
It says 6.75 kg/cm²
